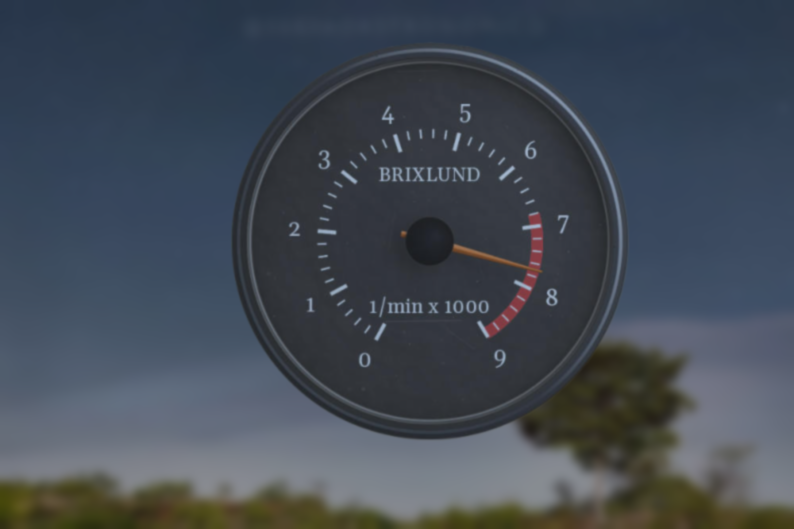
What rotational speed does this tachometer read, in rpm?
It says 7700 rpm
